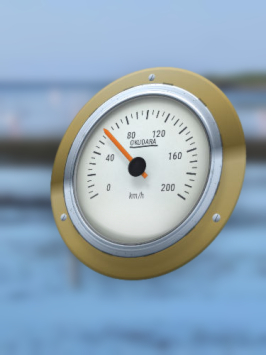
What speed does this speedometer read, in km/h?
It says 60 km/h
